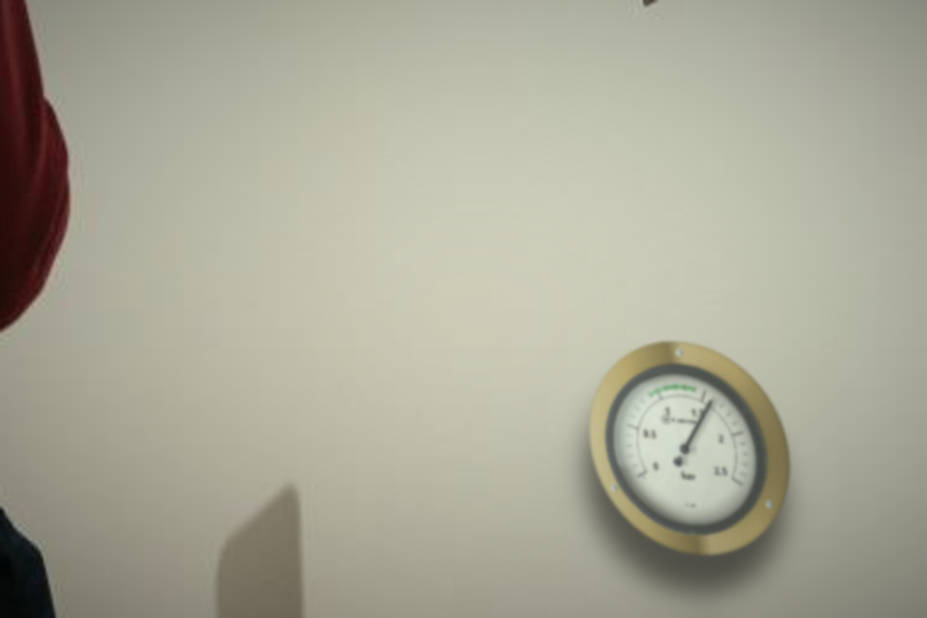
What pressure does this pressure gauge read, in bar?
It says 1.6 bar
